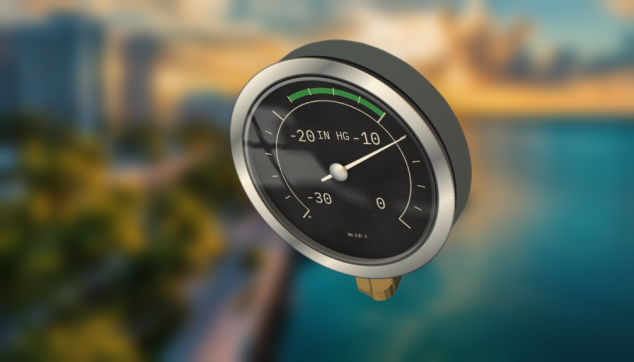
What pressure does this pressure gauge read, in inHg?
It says -8 inHg
